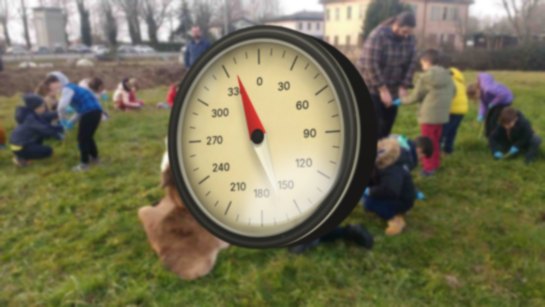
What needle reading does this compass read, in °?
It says 340 °
